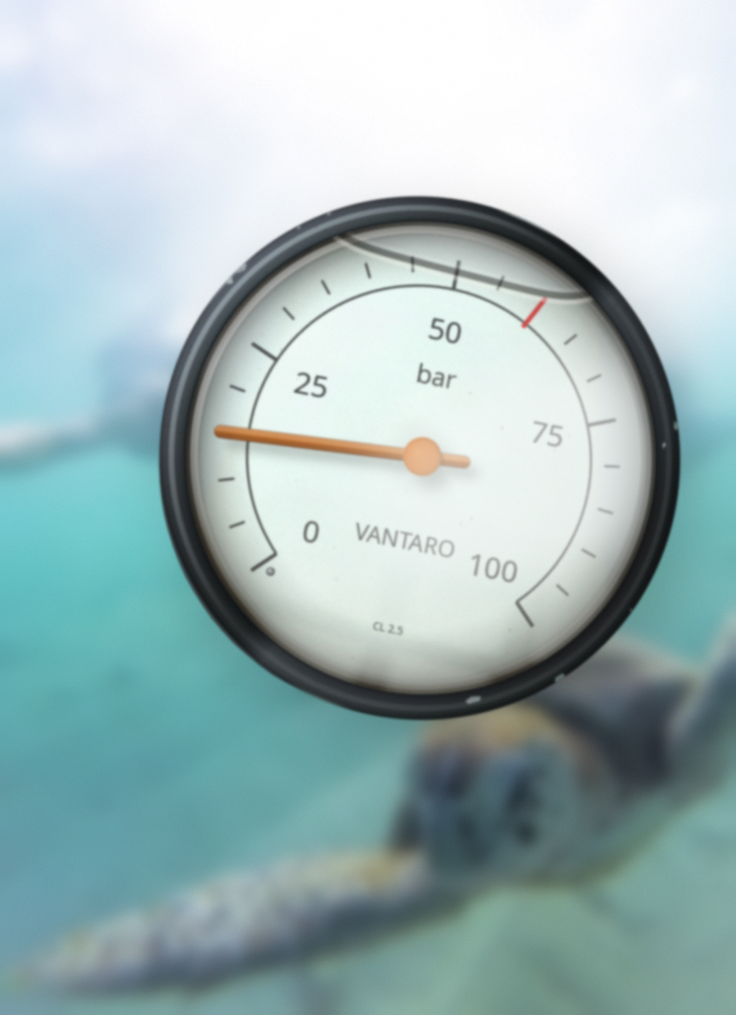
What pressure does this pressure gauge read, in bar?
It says 15 bar
